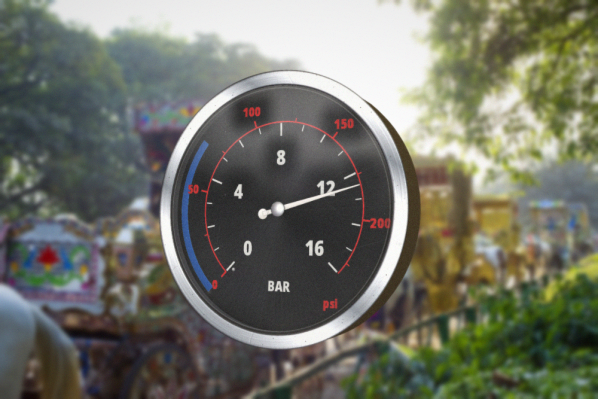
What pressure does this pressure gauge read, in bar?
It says 12.5 bar
